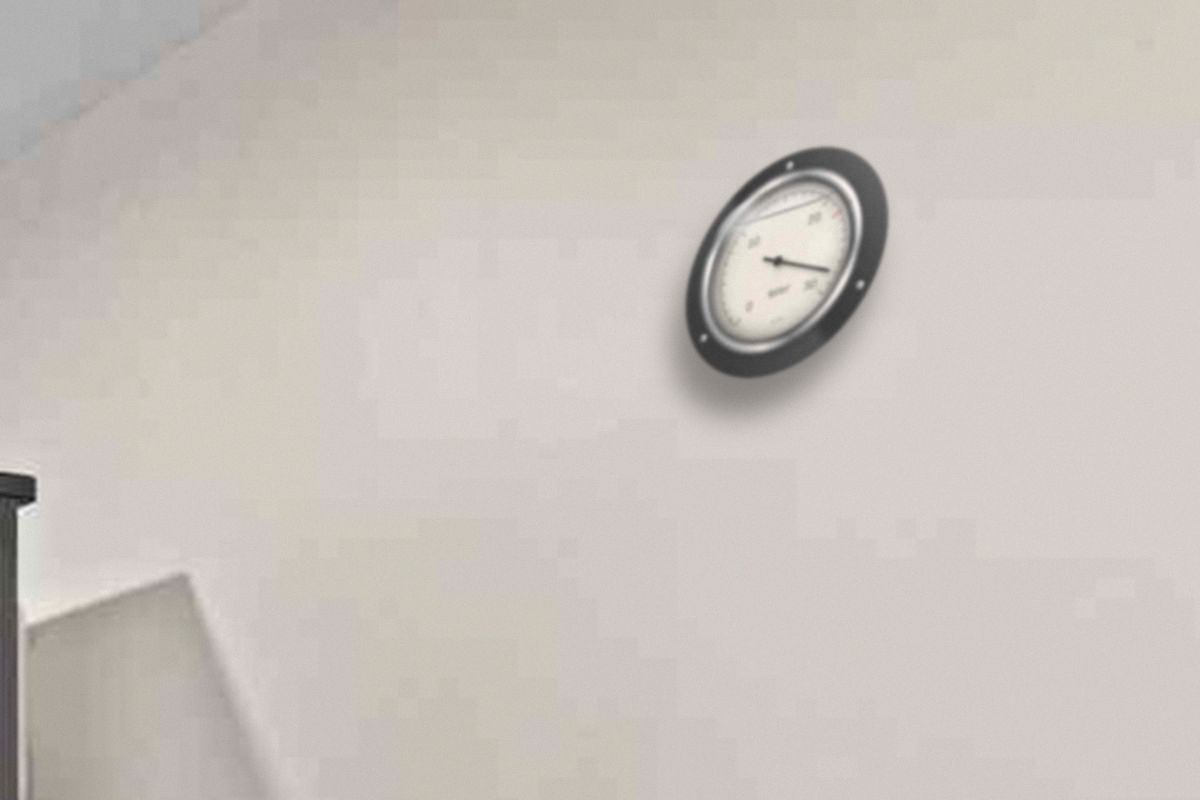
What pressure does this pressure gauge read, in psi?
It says 28 psi
